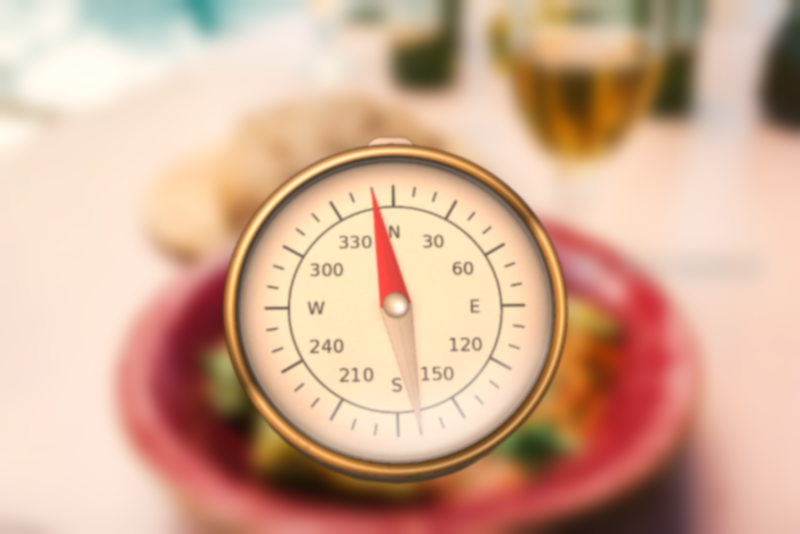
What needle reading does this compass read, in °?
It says 350 °
